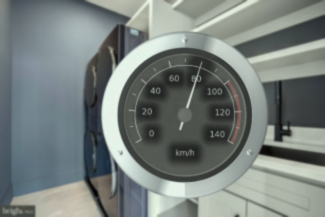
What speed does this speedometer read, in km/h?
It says 80 km/h
